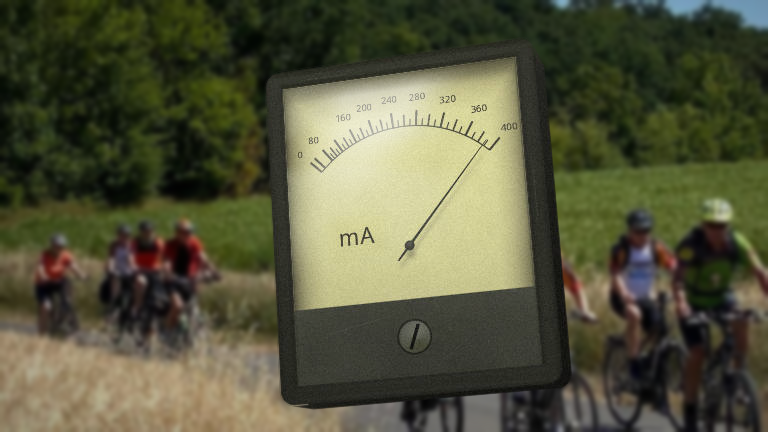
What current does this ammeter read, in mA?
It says 390 mA
